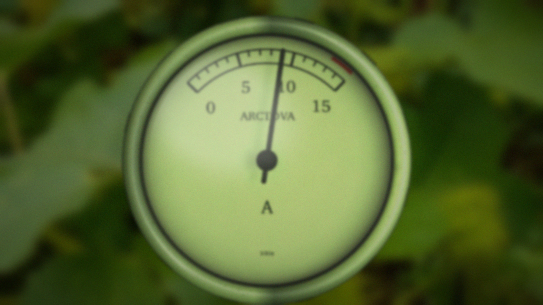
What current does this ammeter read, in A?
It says 9 A
